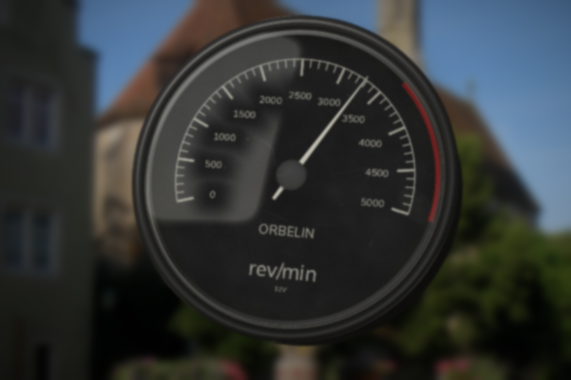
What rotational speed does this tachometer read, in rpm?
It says 3300 rpm
